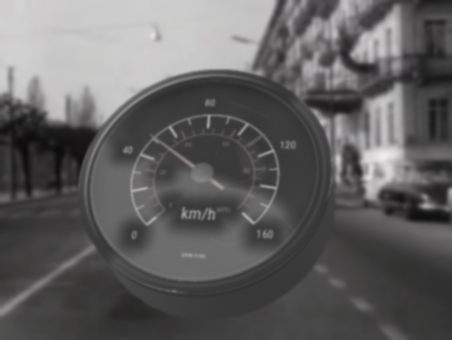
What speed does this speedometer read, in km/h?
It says 50 km/h
